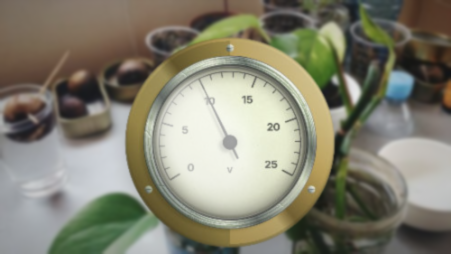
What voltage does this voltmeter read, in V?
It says 10 V
